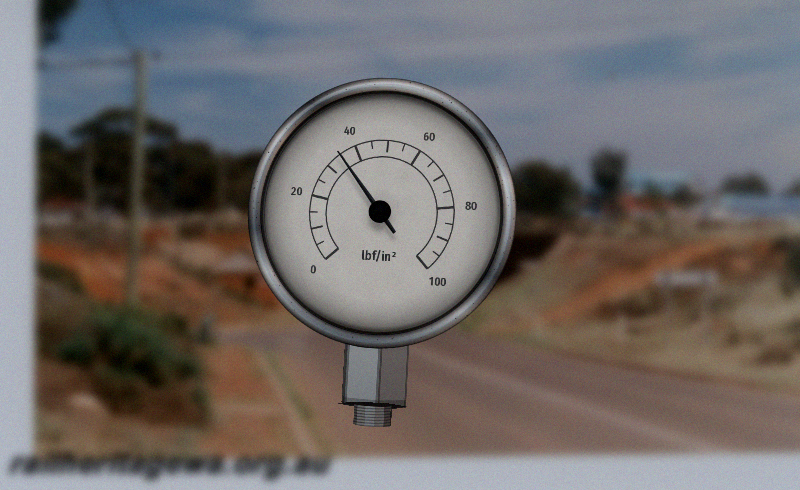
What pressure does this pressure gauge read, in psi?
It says 35 psi
